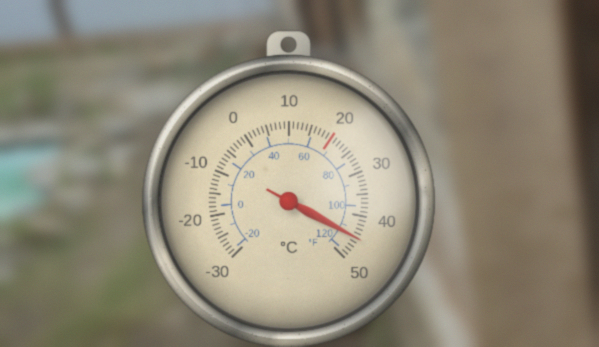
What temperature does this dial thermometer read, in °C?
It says 45 °C
